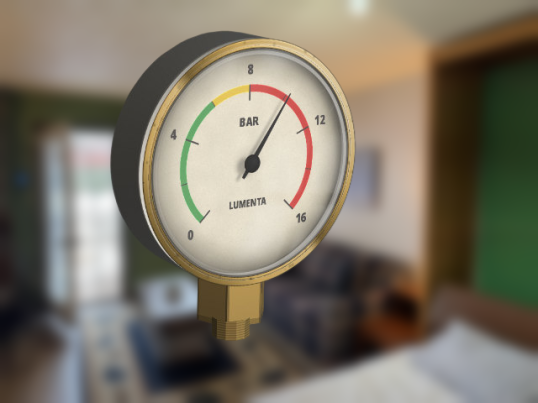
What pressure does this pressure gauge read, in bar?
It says 10 bar
